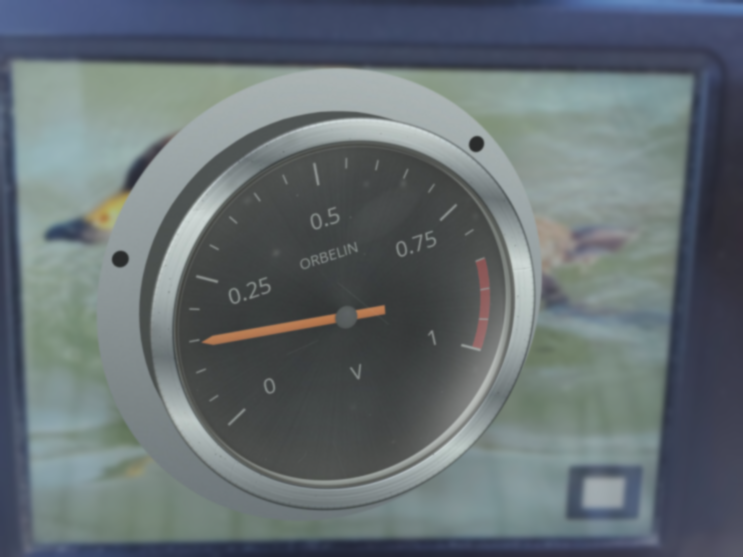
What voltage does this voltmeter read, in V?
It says 0.15 V
